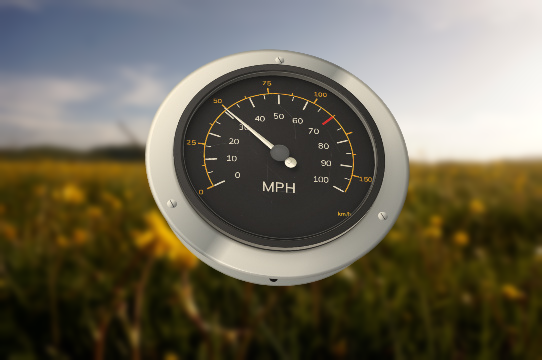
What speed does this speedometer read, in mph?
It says 30 mph
